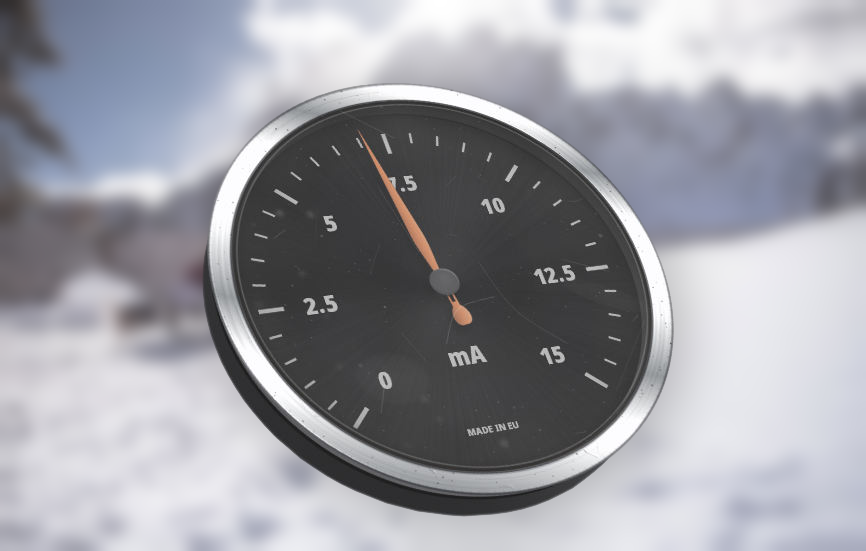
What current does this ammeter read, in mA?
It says 7 mA
